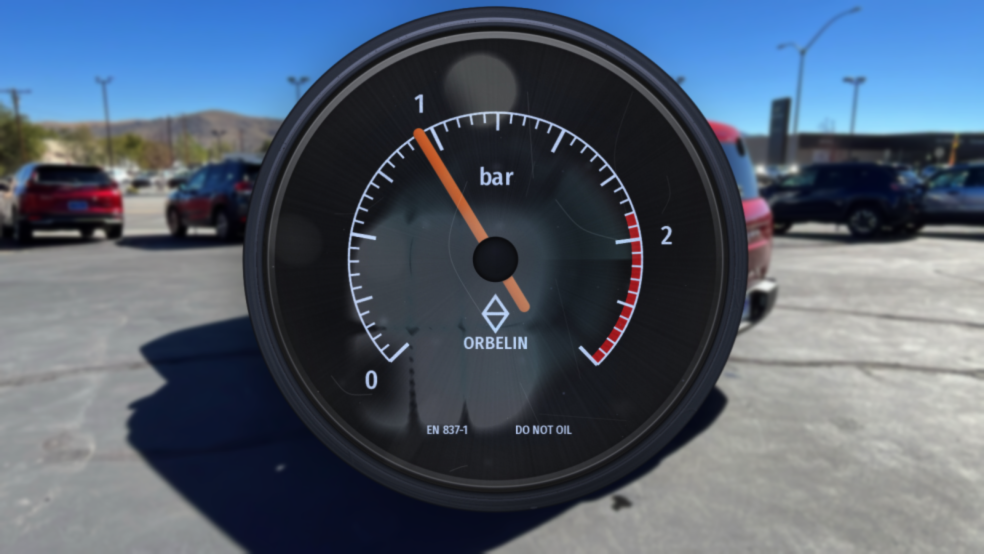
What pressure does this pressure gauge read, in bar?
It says 0.95 bar
